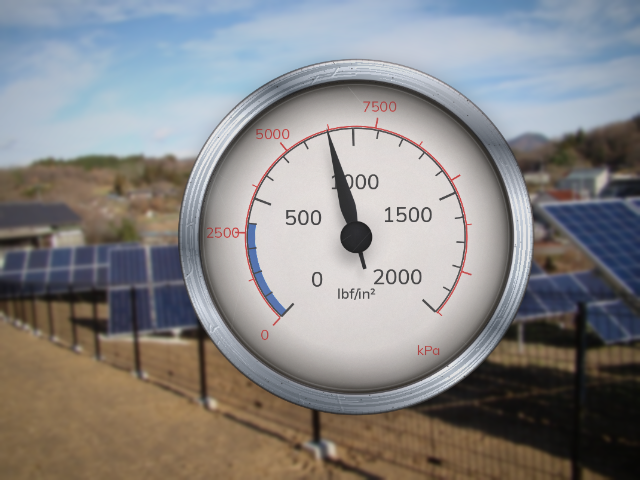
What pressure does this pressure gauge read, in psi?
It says 900 psi
